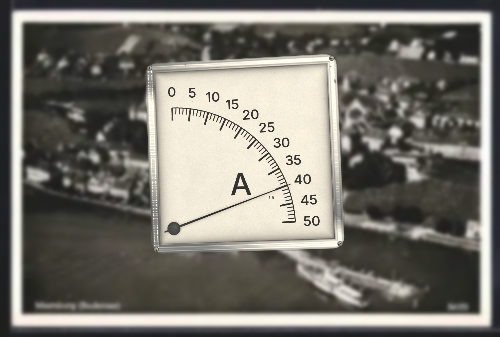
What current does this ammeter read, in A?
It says 40 A
